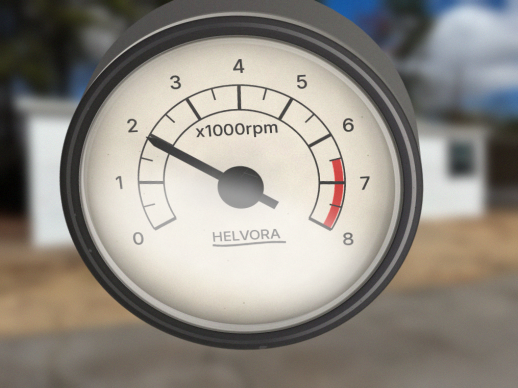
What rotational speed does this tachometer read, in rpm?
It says 2000 rpm
